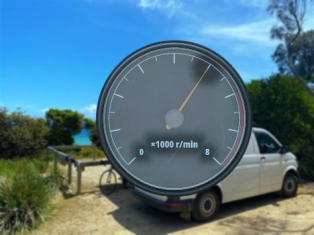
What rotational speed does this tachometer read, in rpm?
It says 5000 rpm
